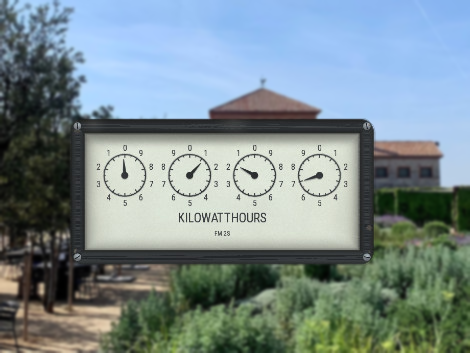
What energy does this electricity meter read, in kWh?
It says 117 kWh
